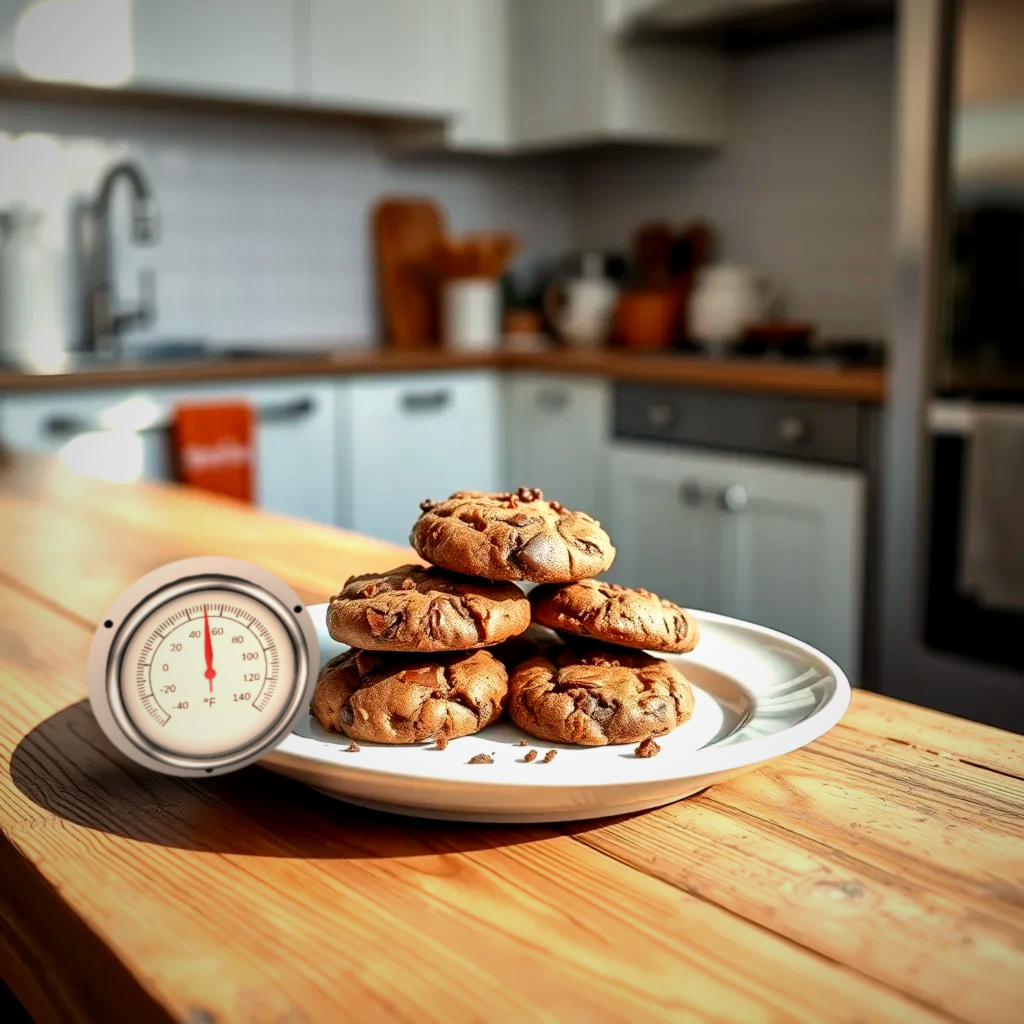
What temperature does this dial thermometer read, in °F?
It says 50 °F
